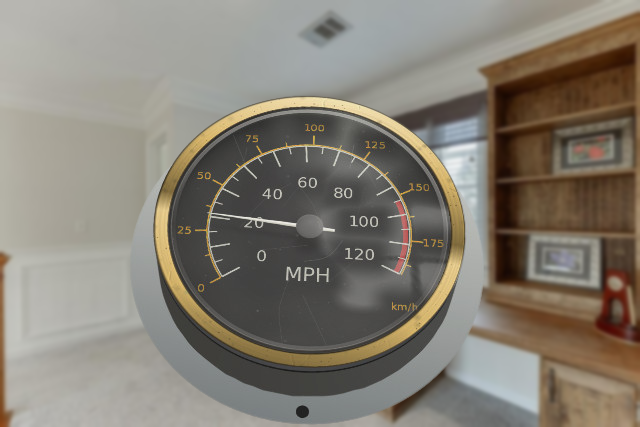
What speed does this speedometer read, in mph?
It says 20 mph
